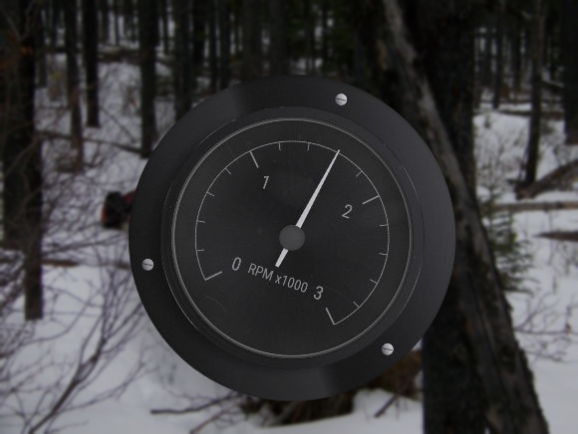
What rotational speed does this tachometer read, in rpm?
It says 1600 rpm
